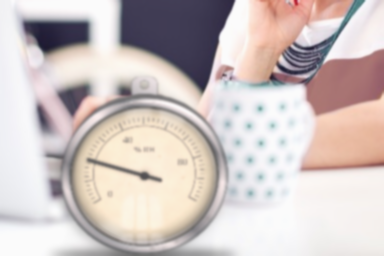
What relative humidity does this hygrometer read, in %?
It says 20 %
